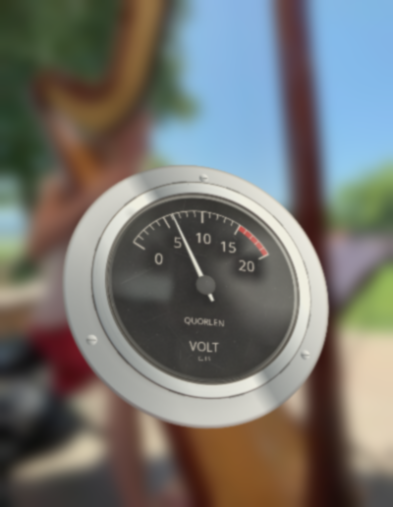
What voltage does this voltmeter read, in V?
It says 6 V
